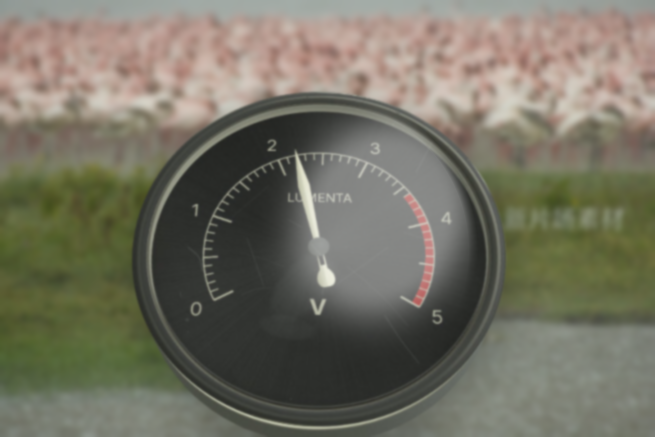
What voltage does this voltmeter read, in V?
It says 2.2 V
